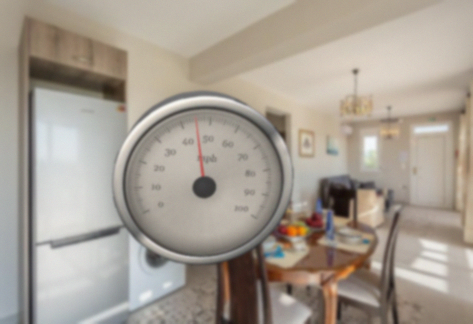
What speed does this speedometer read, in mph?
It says 45 mph
